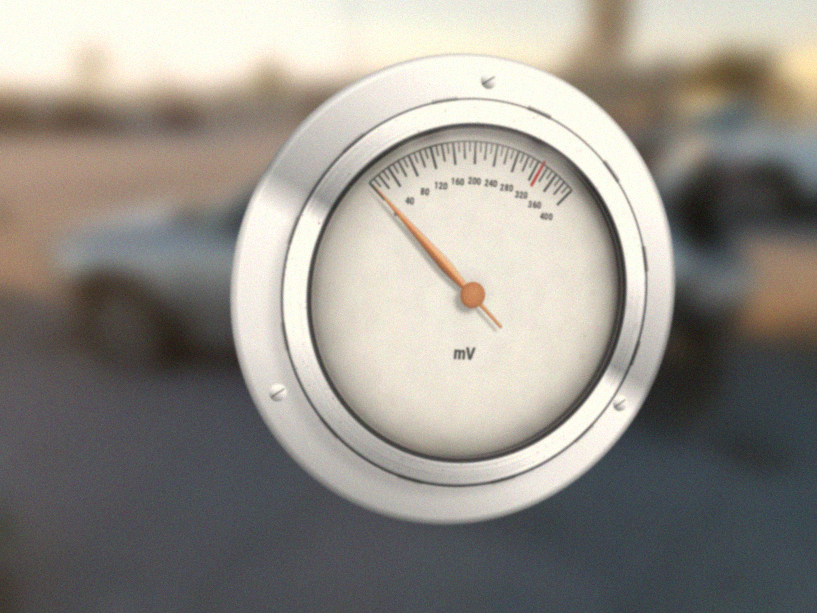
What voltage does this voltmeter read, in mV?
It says 0 mV
